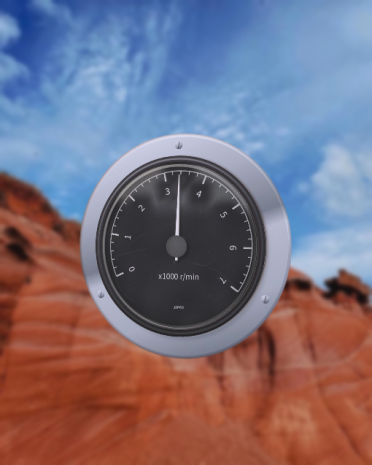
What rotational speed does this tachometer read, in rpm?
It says 3400 rpm
